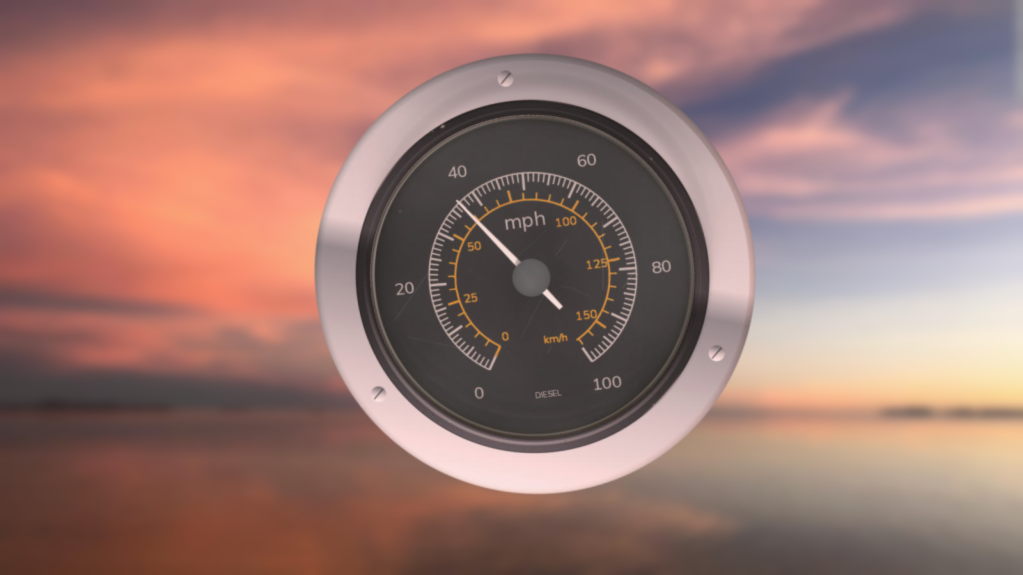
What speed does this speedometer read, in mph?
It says 37 mph
